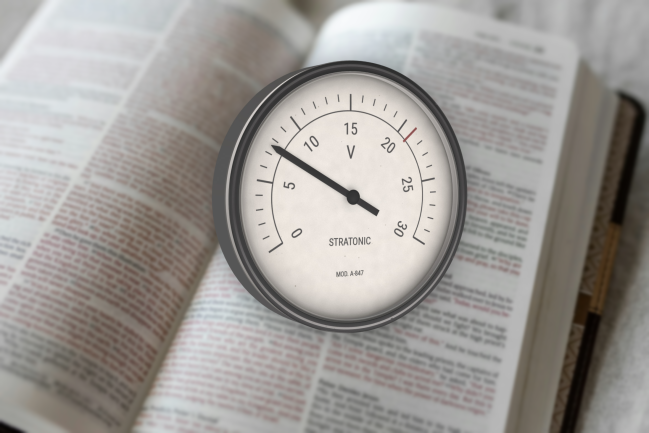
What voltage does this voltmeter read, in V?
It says 7.5 V
